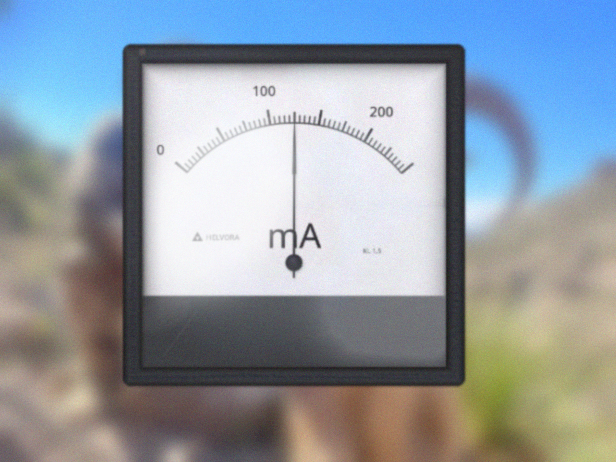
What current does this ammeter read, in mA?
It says 125 mA
